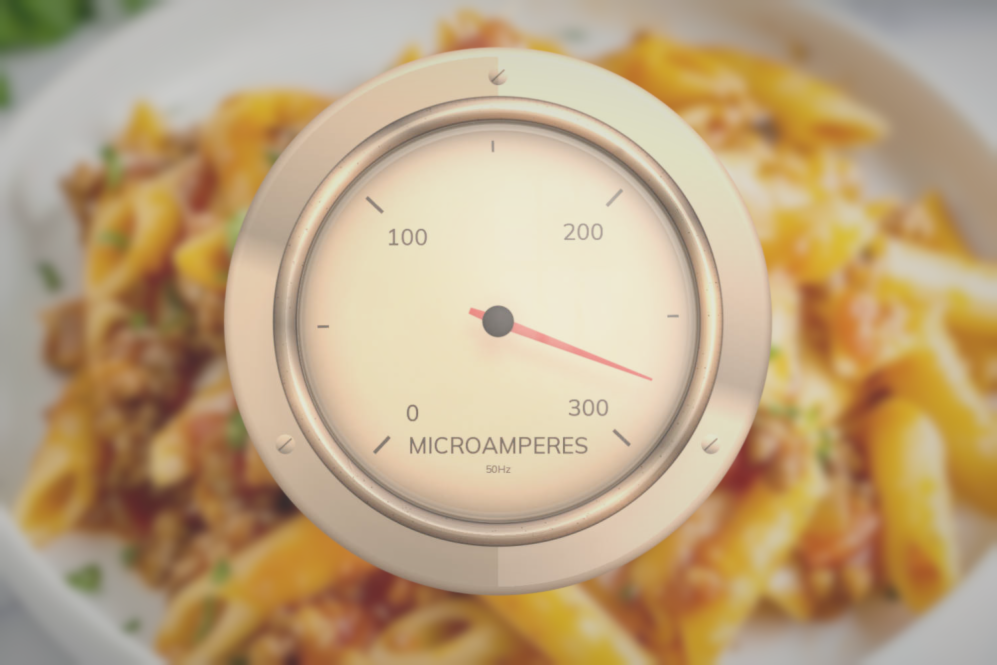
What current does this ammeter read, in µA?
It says 275 µA
